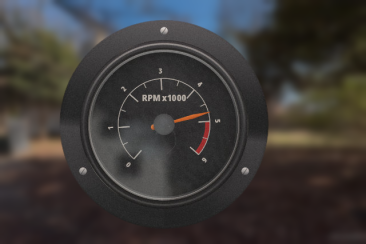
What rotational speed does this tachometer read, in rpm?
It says 4750 rpm
